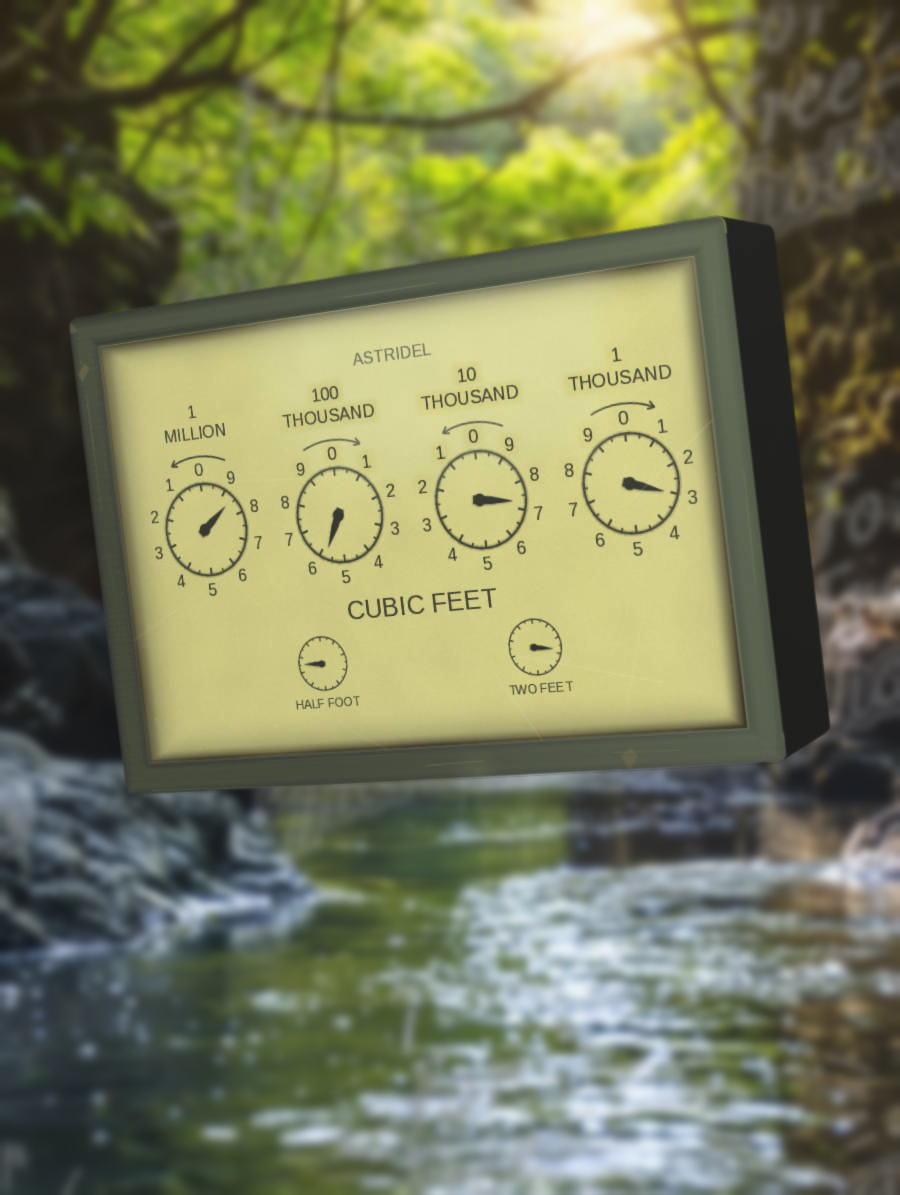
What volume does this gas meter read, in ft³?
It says 857300 ft³
